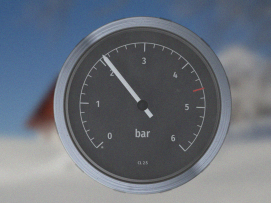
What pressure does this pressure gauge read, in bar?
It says 2.1 bar
